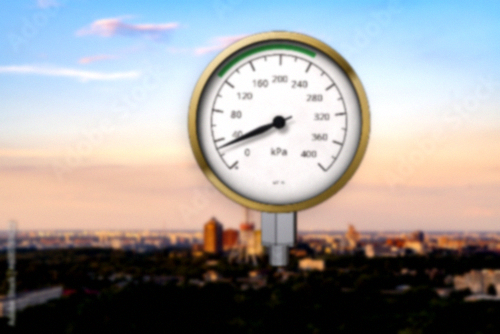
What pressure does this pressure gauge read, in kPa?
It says 30 kPa
